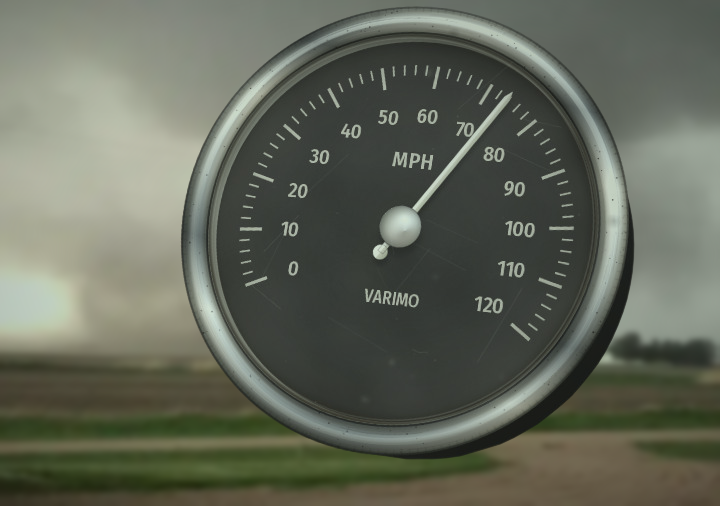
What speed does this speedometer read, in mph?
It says 74 mph
